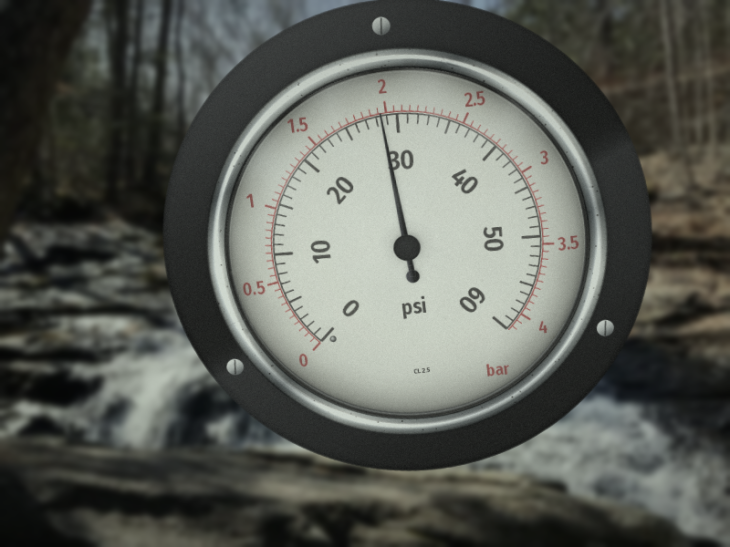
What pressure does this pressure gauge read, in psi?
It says 28.5 psi
